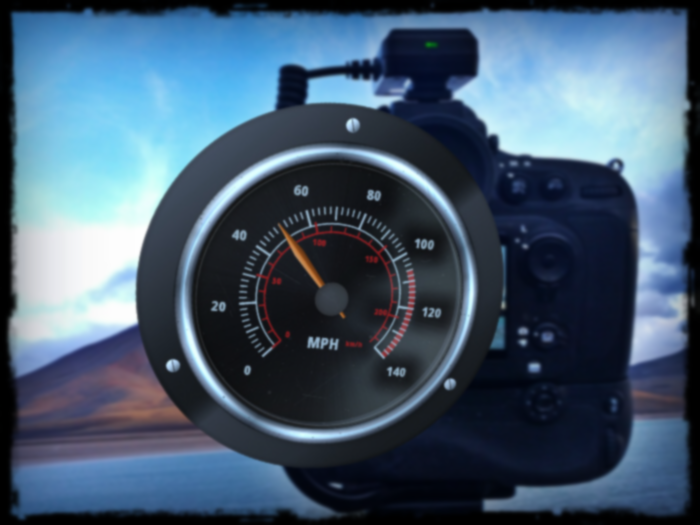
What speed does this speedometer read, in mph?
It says 50 mph
